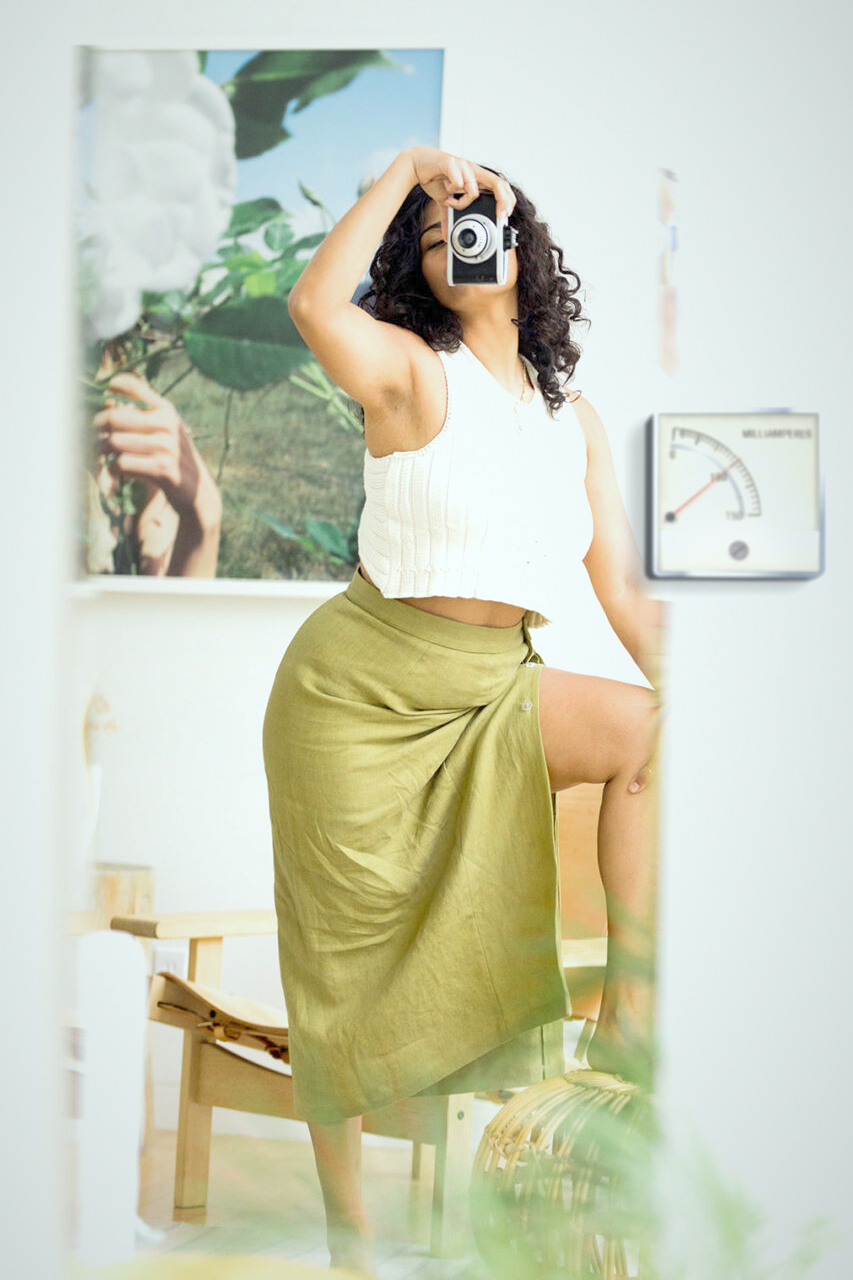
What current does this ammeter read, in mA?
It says 100 mA
